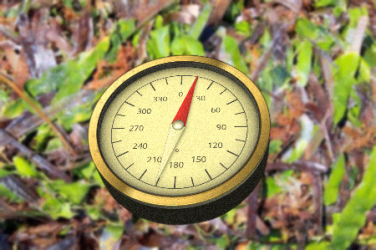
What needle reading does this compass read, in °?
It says 15 °
